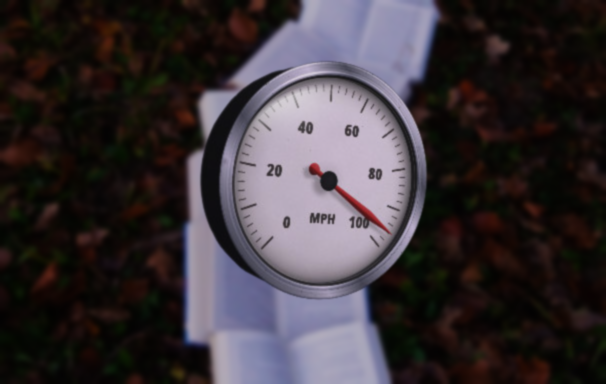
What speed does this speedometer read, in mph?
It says 96 mph
